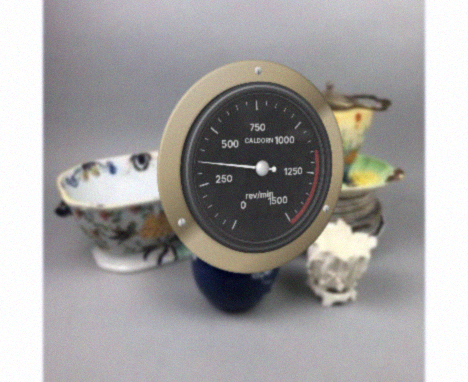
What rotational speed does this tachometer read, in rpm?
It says 350 rpm
